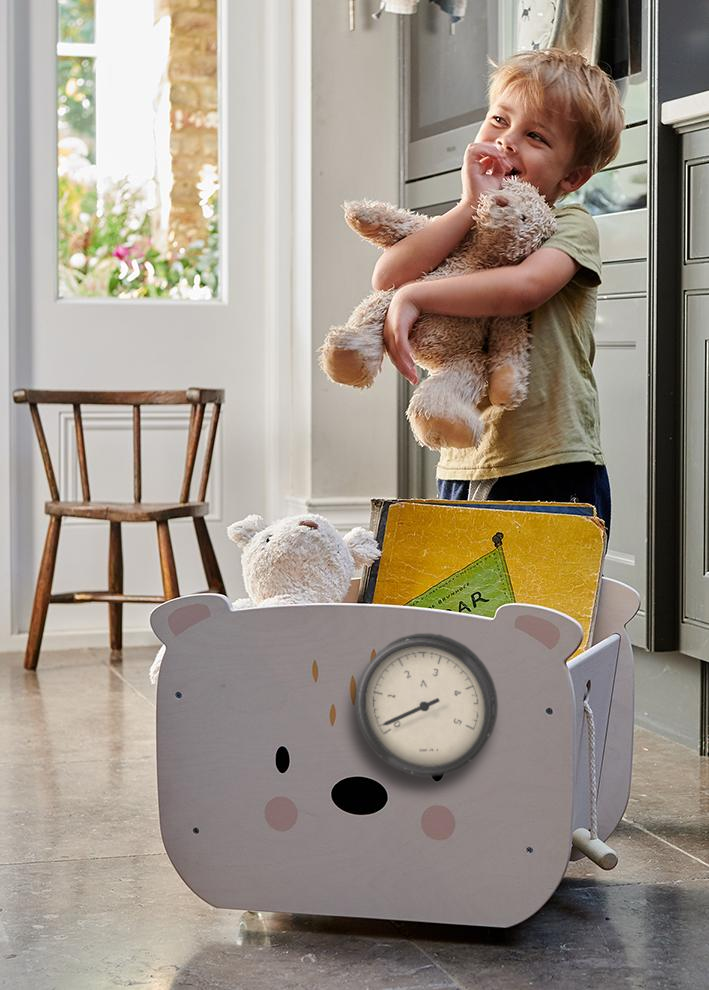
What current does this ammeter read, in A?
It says 0.2 A
